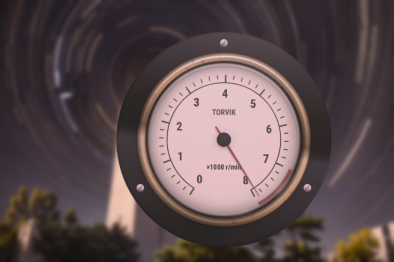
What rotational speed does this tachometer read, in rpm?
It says 7900 rpm
